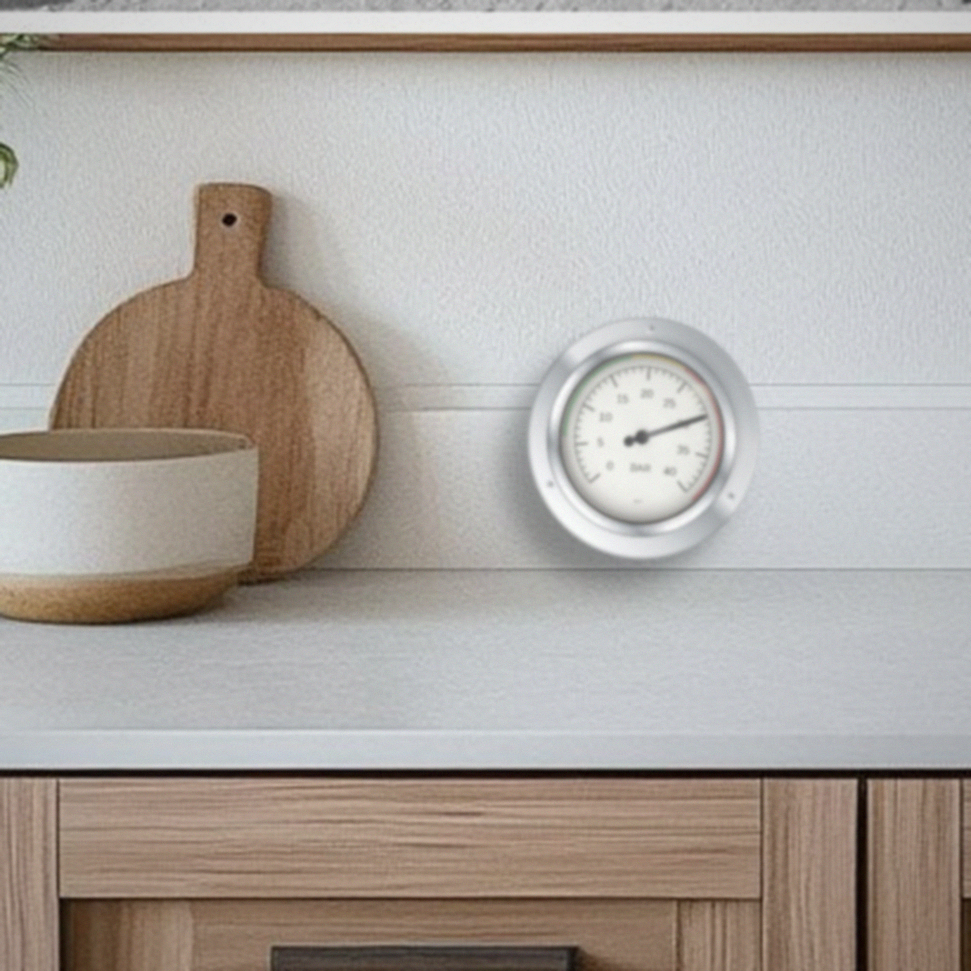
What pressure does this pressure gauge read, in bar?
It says 30 bar
